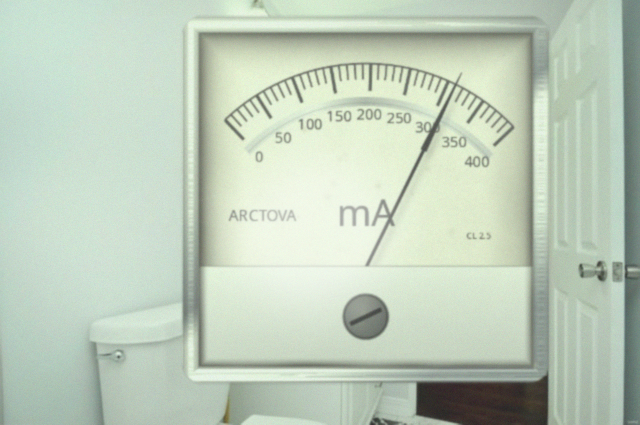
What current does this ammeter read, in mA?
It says 310 mA
